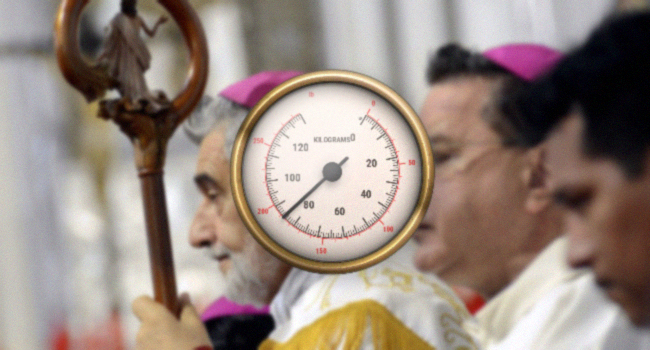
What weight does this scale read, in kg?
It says 85 kg
